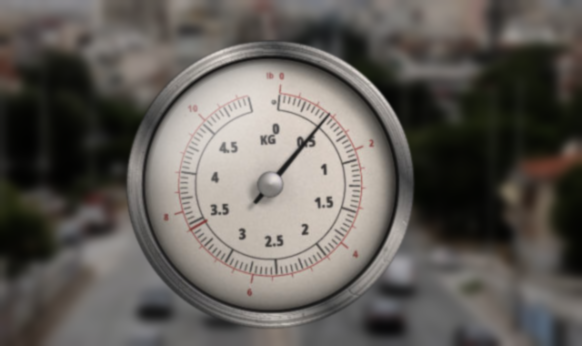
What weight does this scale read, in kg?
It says 0.5 kg
